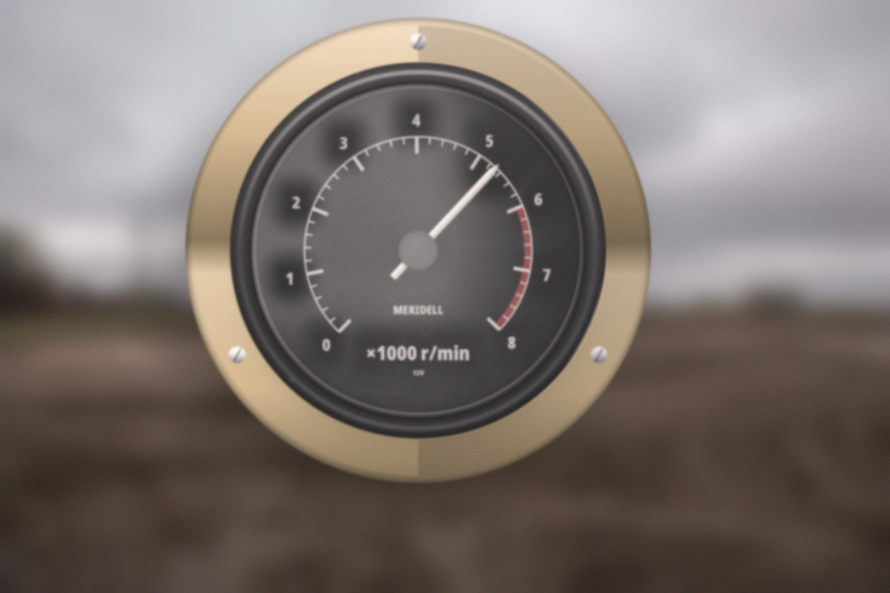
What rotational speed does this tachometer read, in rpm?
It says 5300 rpm
